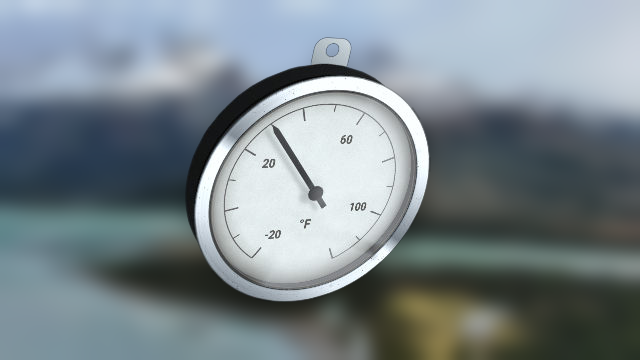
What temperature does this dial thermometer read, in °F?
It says 30 °F
